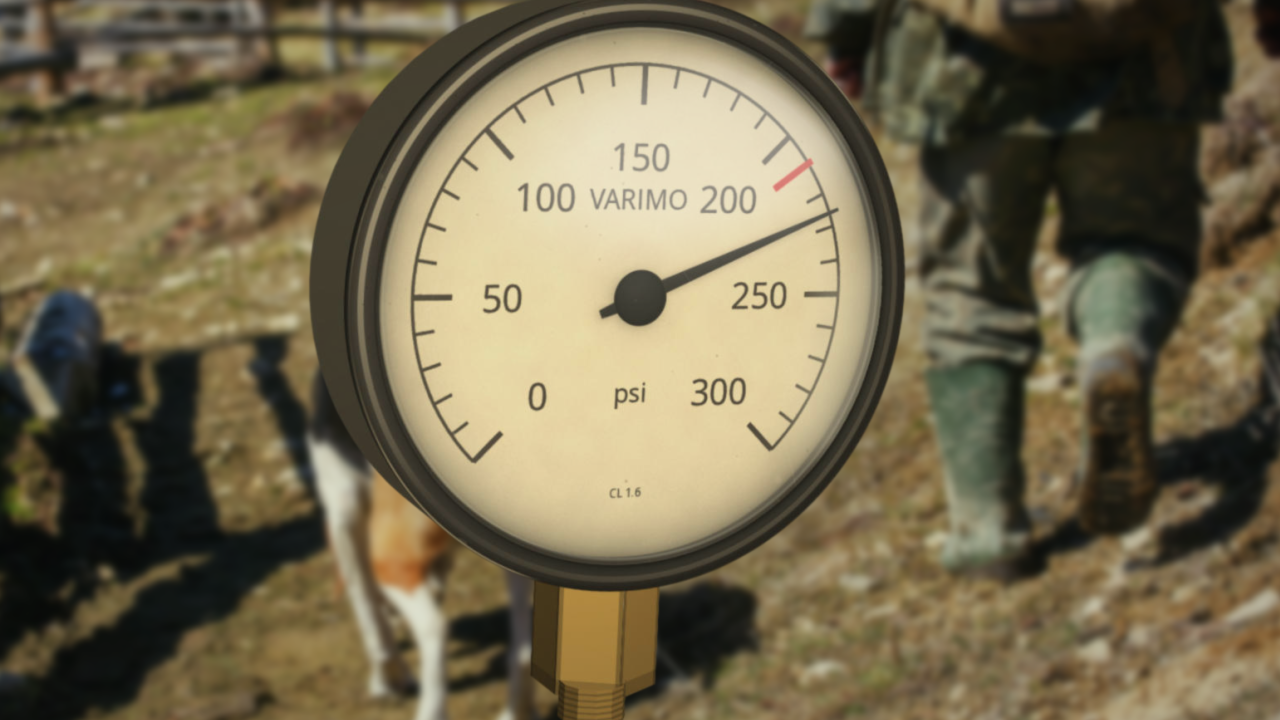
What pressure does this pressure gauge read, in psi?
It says 225 psi
